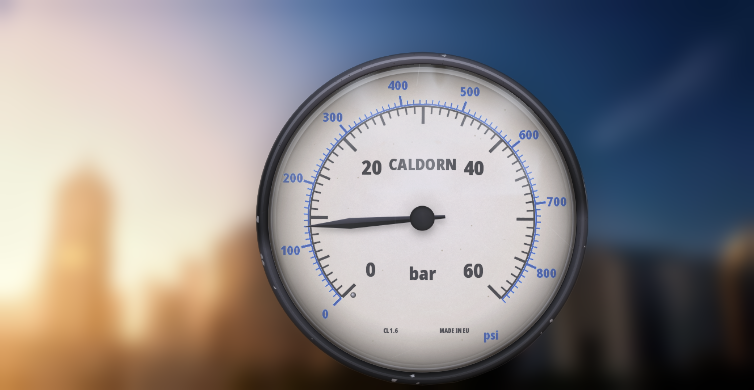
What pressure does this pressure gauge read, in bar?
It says 9 bar
